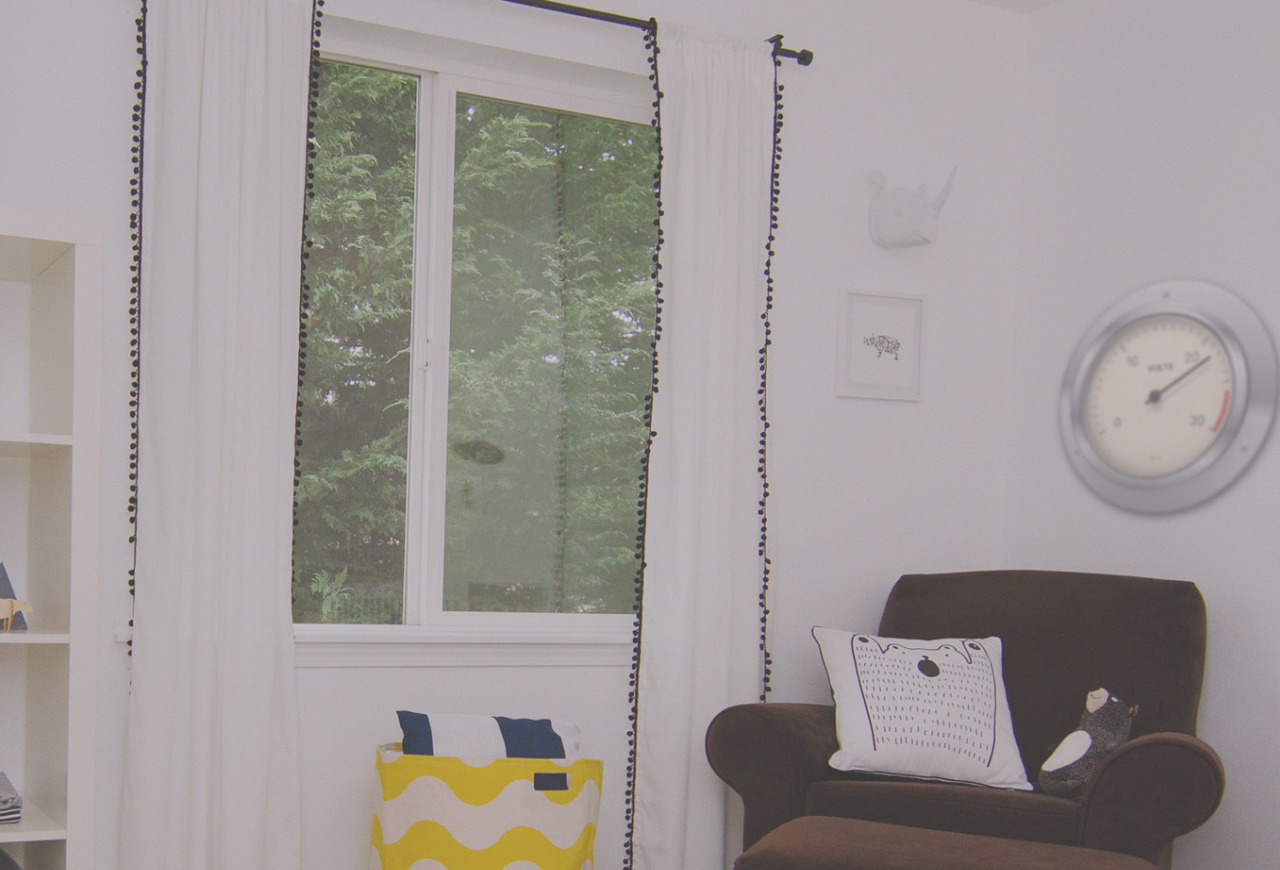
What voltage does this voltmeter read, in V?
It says 22 V
